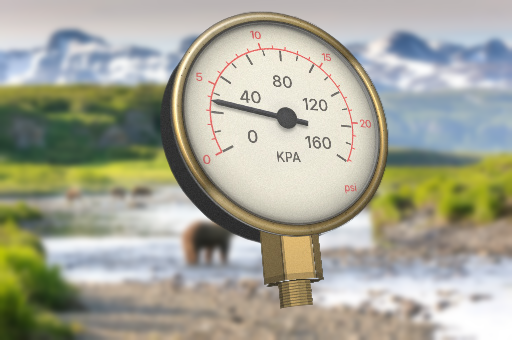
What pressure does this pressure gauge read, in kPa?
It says 25 kPa
